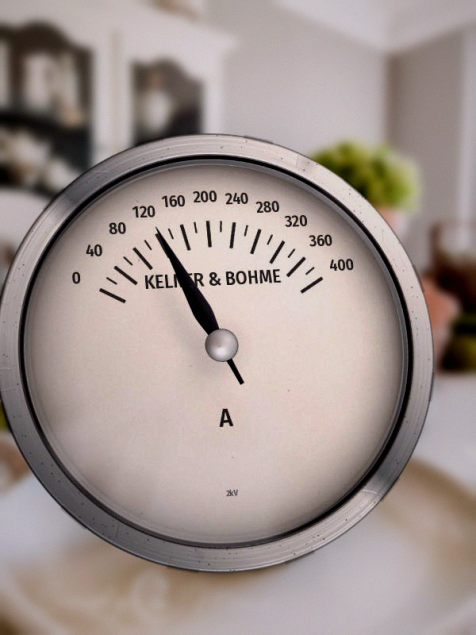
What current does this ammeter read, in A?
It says 120 A
